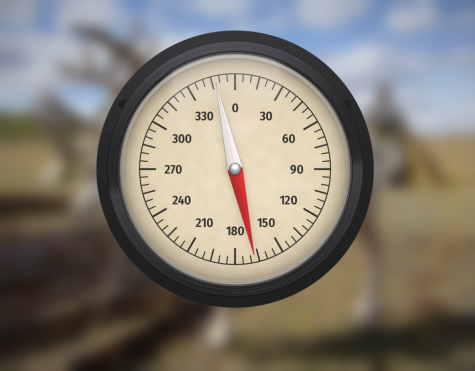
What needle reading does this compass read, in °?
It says 167.5 °
